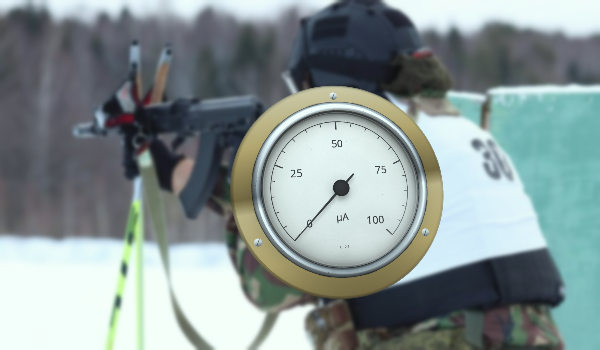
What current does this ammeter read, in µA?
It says 0 µA
